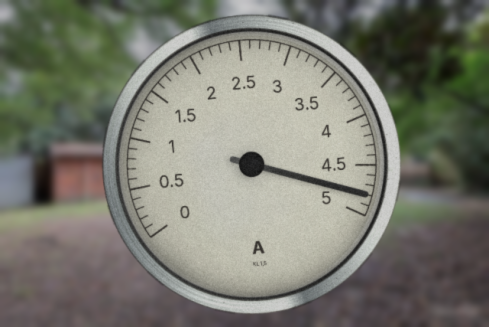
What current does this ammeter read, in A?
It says 4.8 A
